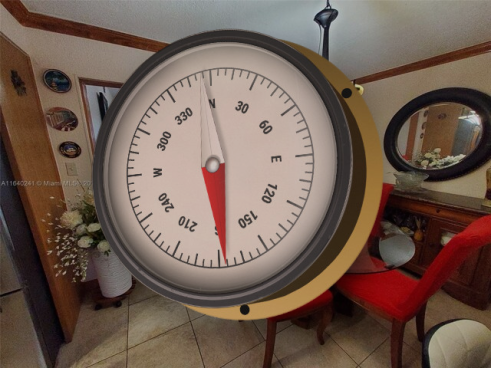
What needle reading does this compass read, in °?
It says 175 °
